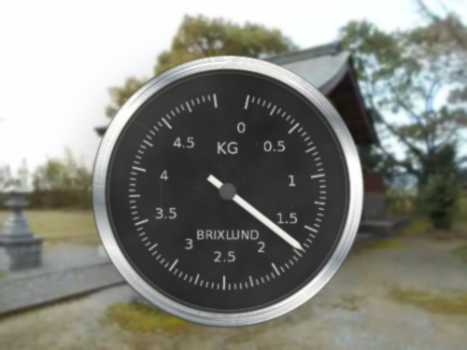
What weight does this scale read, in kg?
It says 1.7 kg
